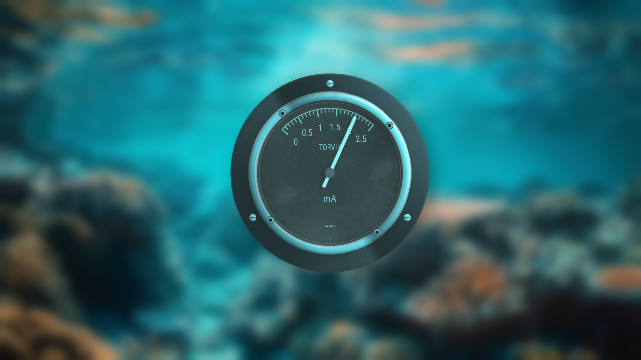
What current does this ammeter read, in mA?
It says 2 mA
